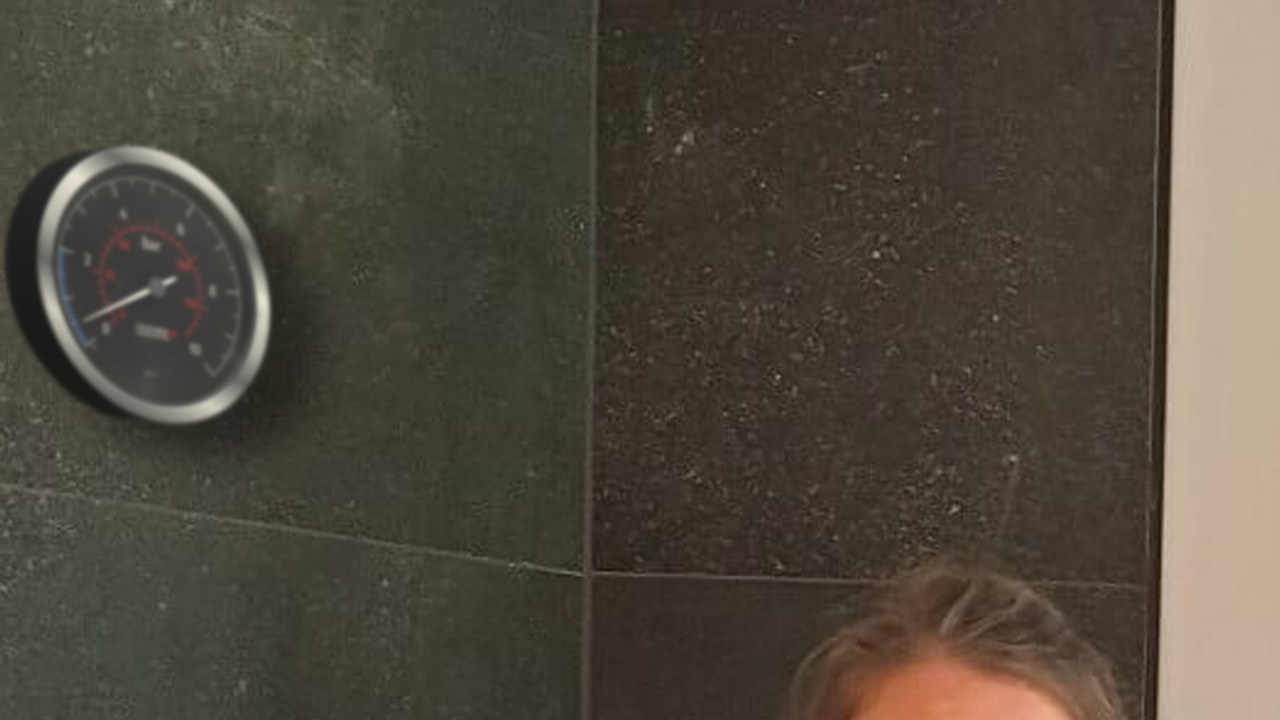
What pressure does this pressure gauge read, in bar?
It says 0.5 bar
